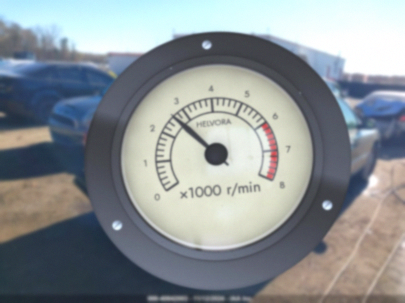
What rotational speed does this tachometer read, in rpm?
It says 2600 rpm
